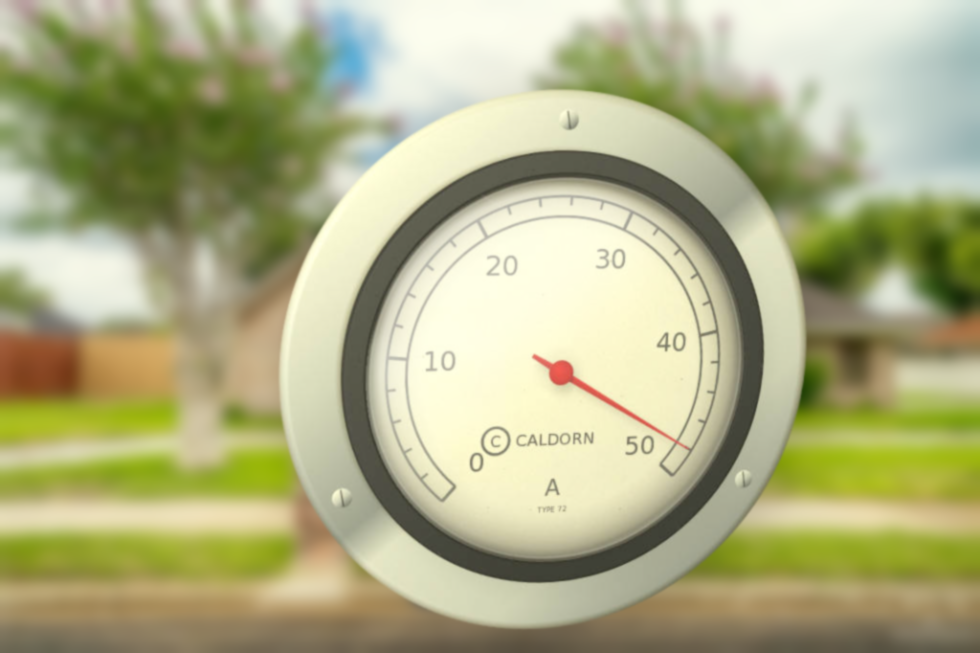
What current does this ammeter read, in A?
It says 48 A
